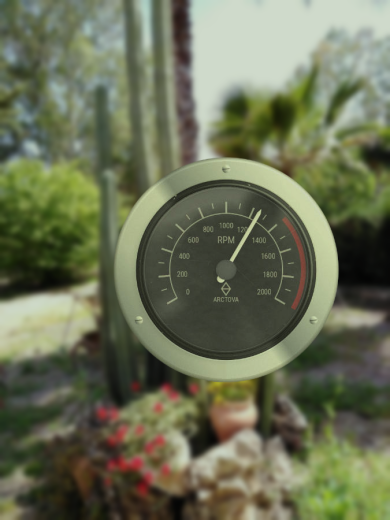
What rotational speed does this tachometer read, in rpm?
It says 1250 rpm
